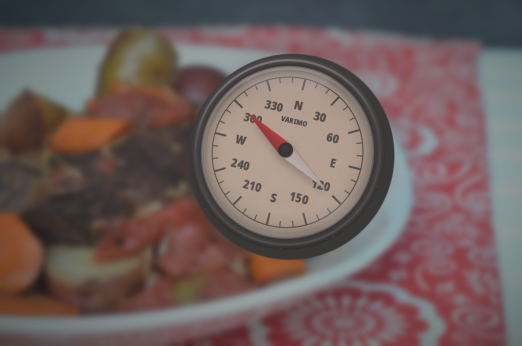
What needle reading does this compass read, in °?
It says 300 °
